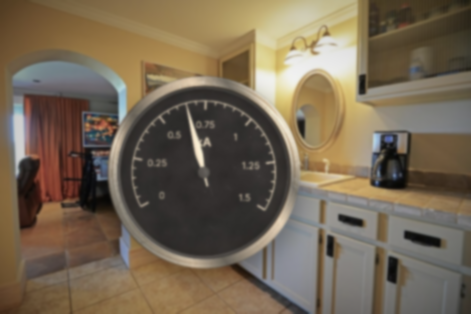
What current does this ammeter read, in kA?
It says 0.65 kA
